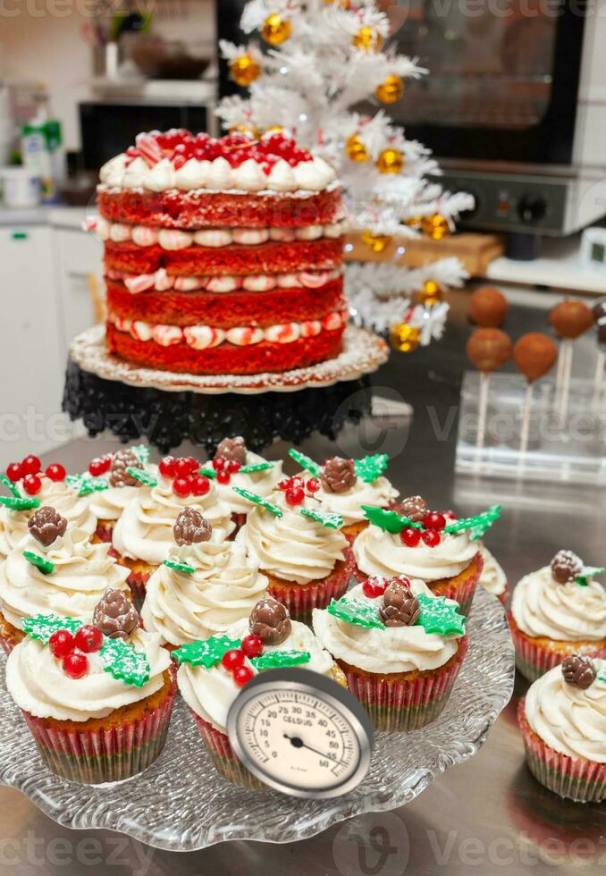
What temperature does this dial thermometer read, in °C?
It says 55 °C
